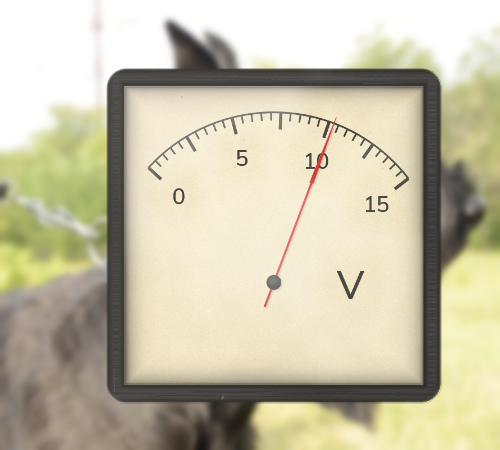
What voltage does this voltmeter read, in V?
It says 10.25 V
